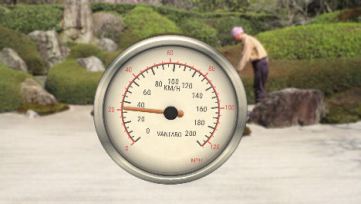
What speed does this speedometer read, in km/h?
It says 35 km/h
